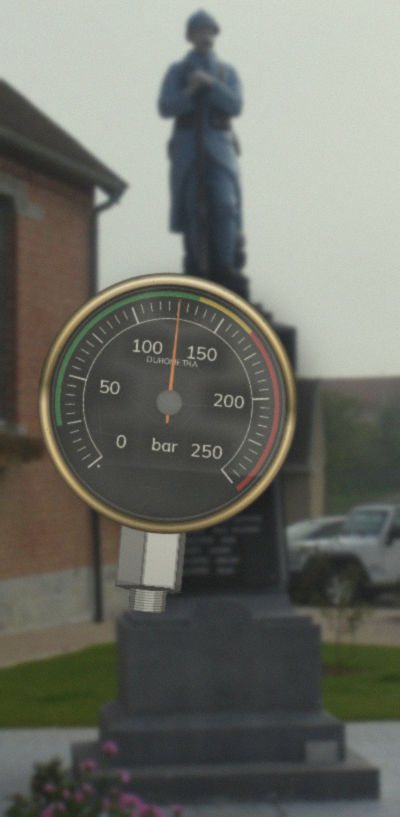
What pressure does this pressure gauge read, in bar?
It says 125 bar
